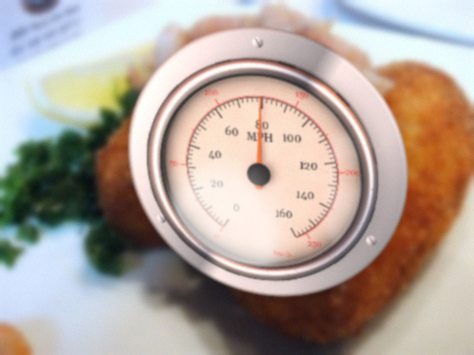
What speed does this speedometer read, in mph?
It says 80 mph
